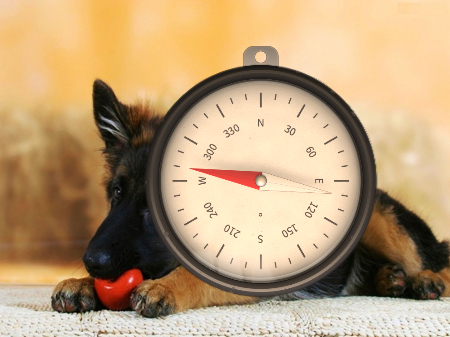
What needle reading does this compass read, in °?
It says 280 °
